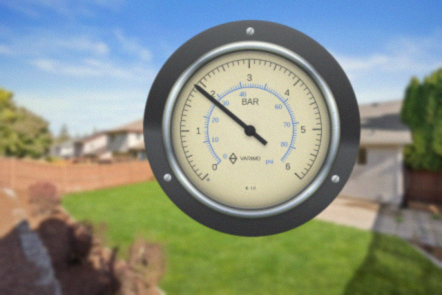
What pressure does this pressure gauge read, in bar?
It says 1.9 bar
